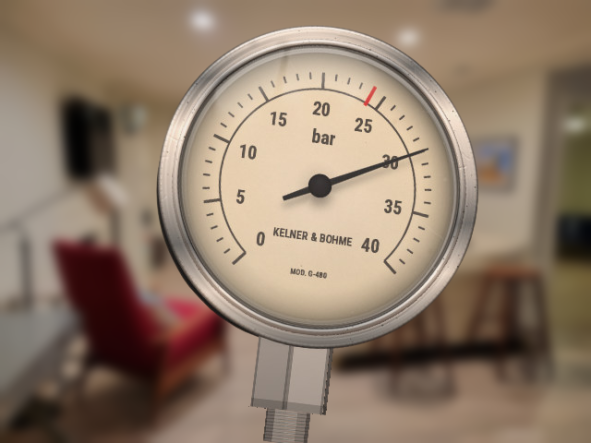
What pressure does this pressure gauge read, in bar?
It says 30 bar
